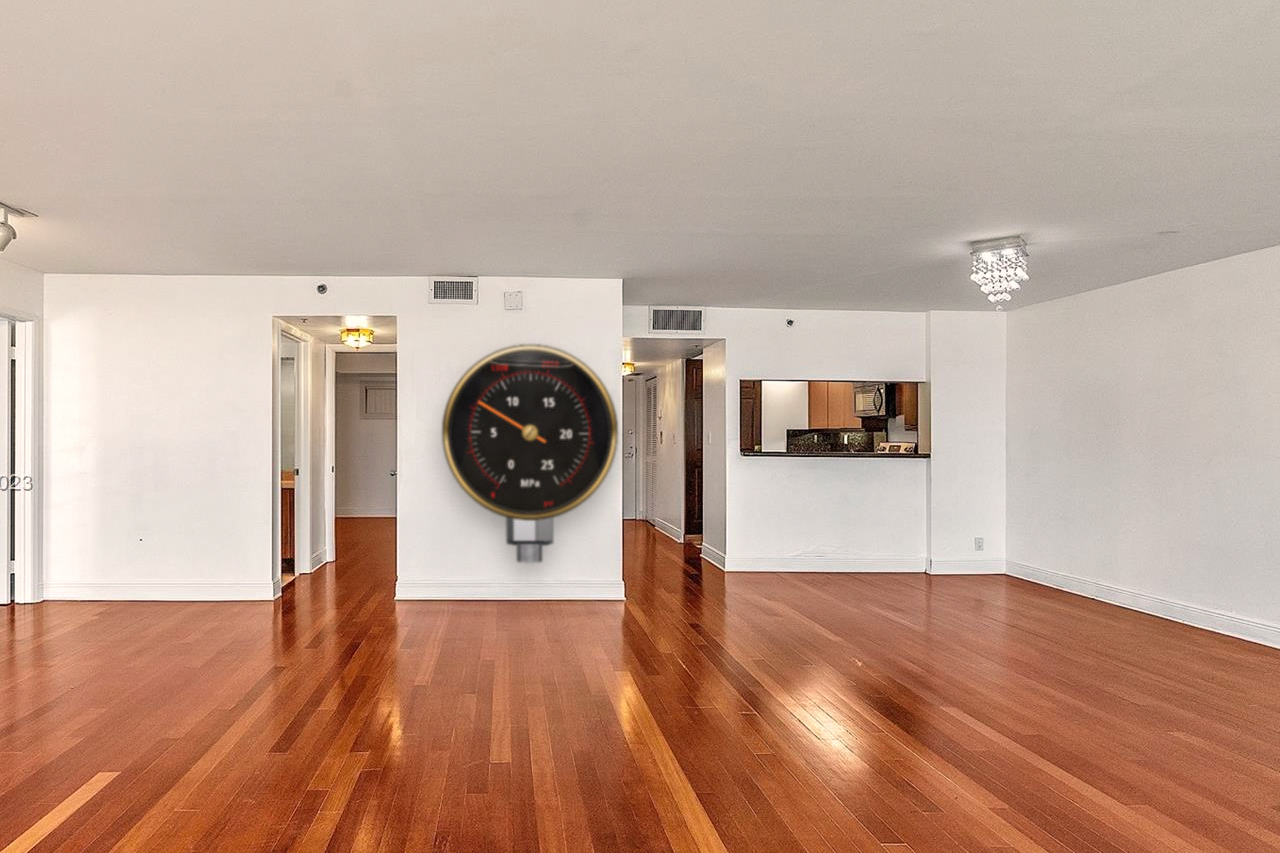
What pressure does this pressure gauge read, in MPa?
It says 7.5 MPa
